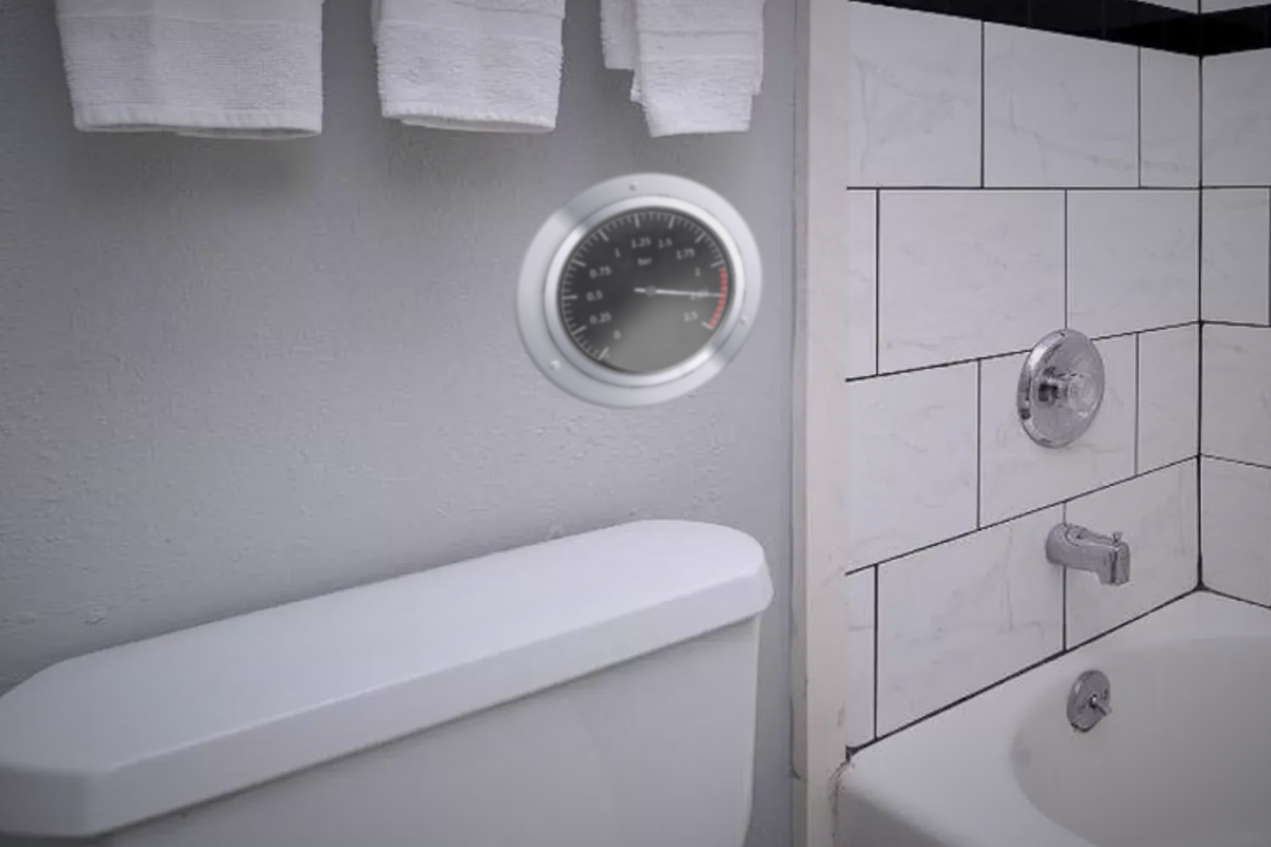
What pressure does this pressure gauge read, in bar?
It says 2.25 bar
